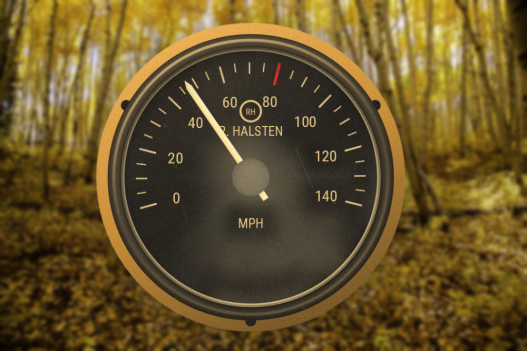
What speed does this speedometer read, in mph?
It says 47.5 mph
